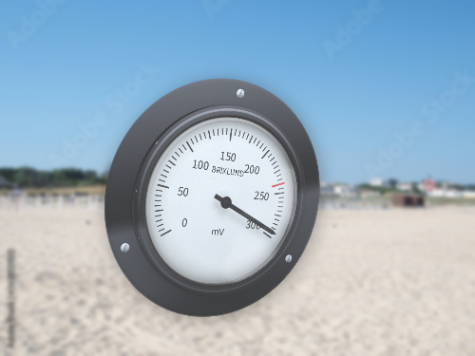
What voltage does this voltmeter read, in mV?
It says 295 mV
